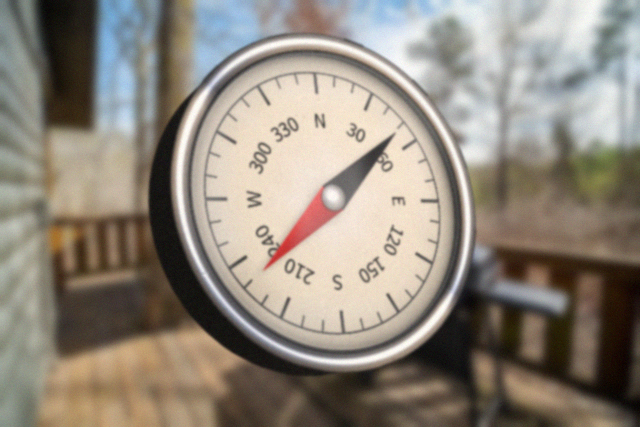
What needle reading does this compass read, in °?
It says 230 °
